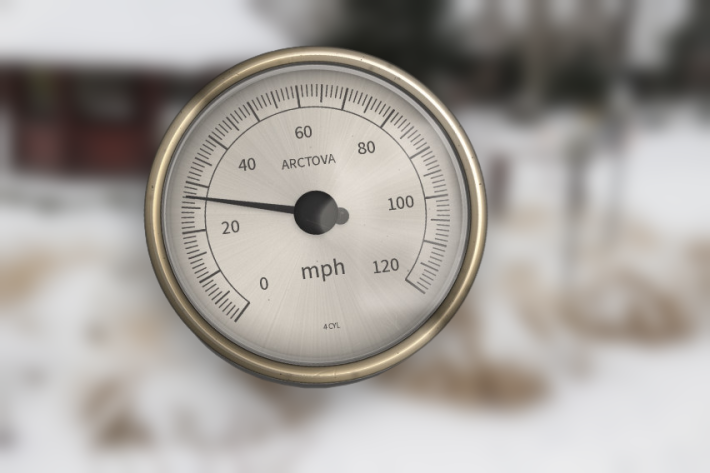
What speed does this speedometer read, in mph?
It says 27 mph
